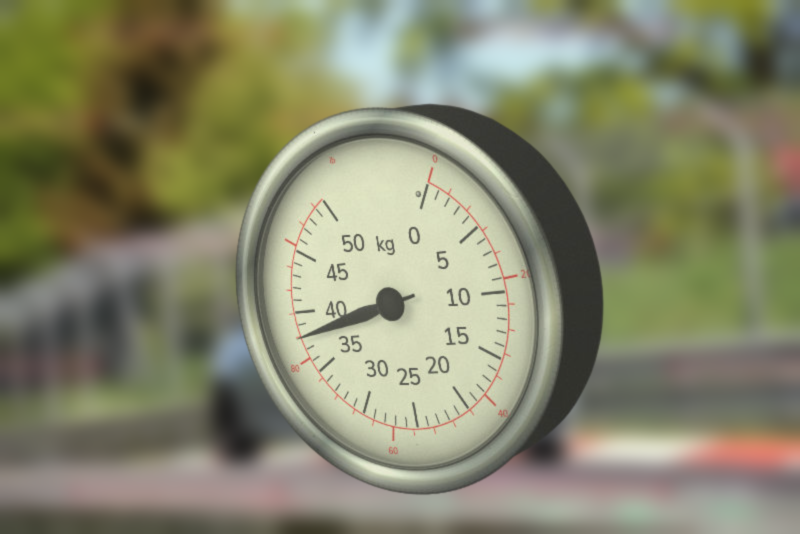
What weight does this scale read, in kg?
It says 38 kg
